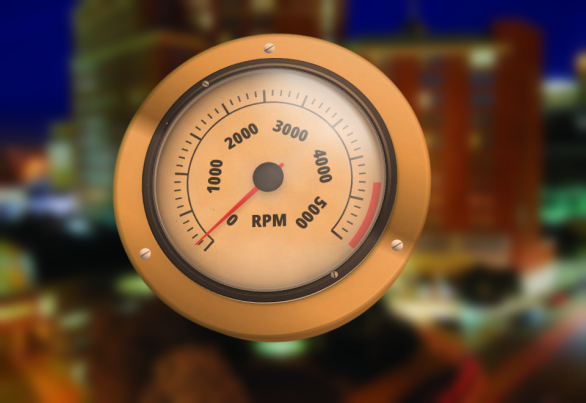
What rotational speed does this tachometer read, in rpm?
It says 100 rpm
